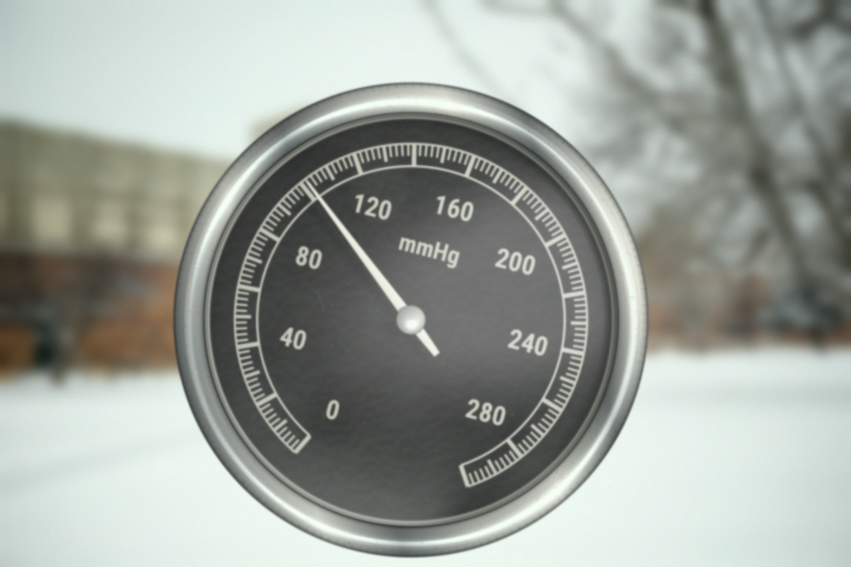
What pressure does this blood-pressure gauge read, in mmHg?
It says 102 mmHg
